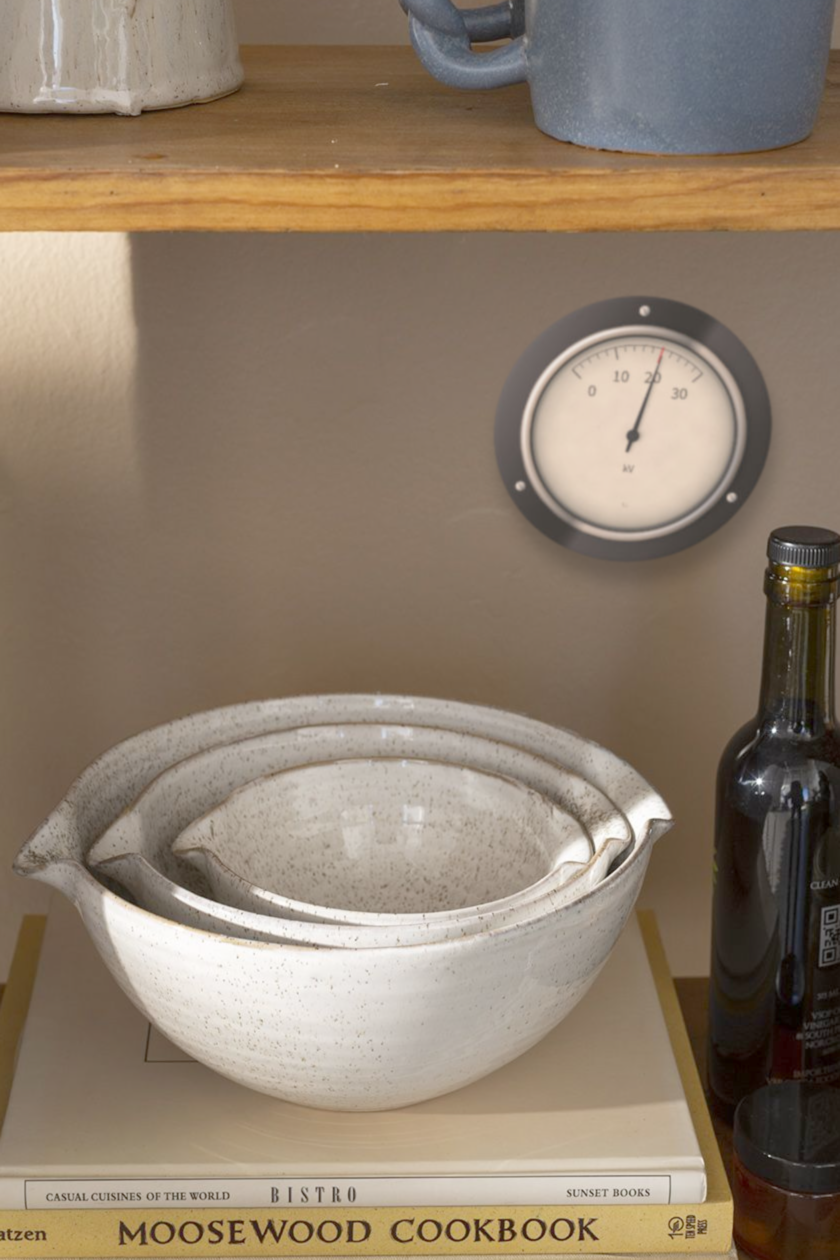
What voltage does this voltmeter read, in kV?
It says 20 kV
